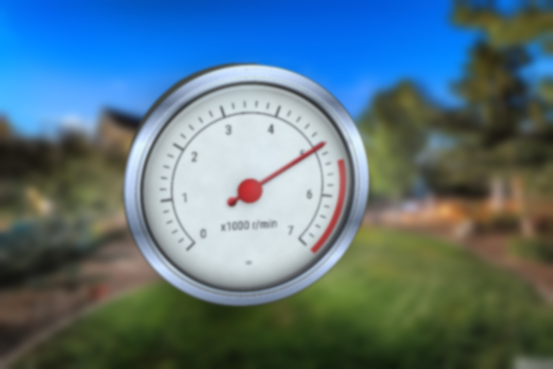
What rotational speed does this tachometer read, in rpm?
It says 5000 rpm
